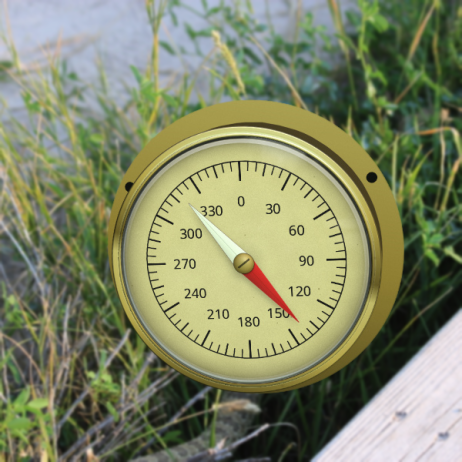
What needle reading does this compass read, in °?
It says 140 °
